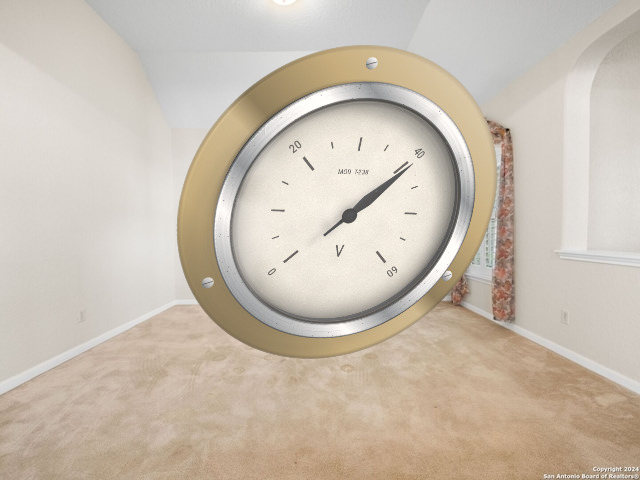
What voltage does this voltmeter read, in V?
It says 40 V
